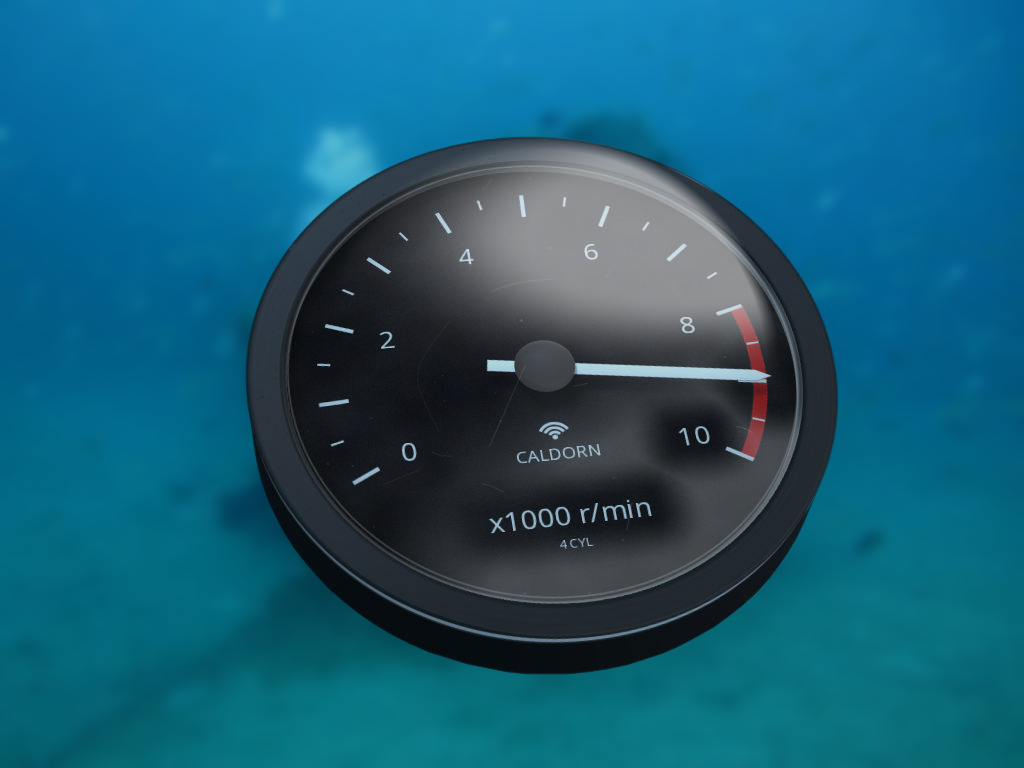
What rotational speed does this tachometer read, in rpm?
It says 9000 rpm
